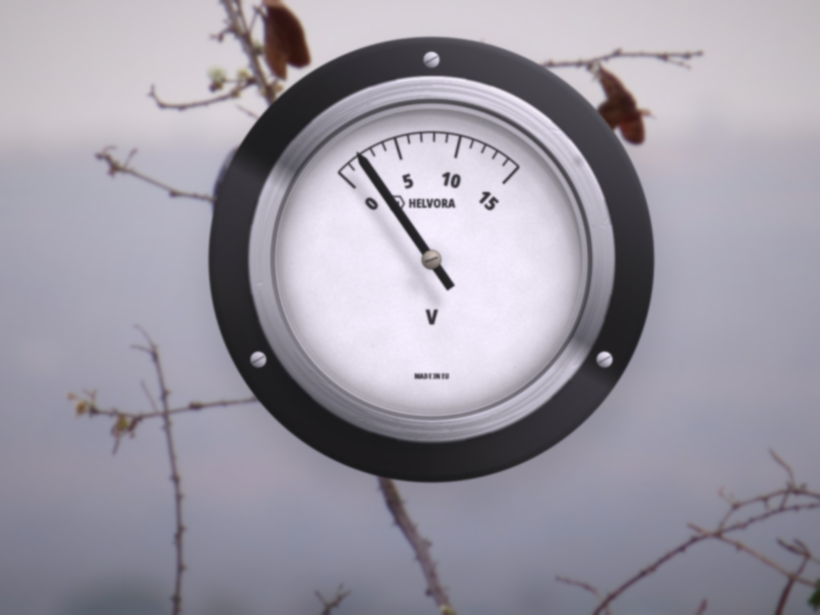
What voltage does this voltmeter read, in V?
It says 2 V
